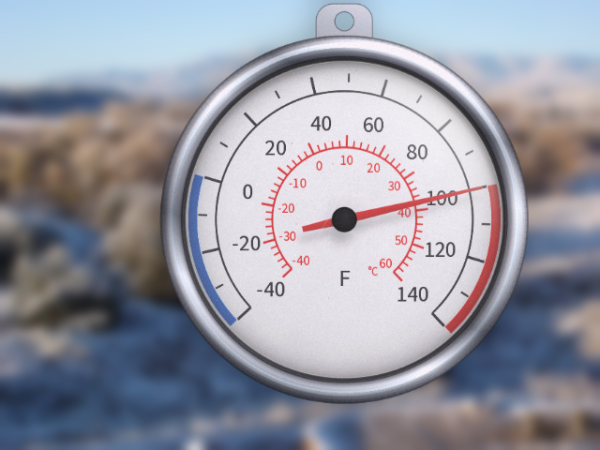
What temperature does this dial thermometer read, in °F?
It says 100 °F
